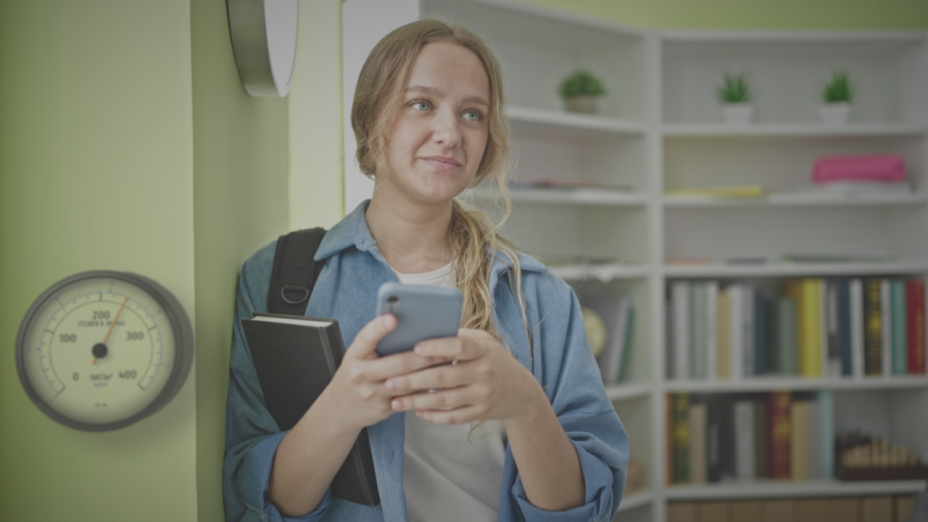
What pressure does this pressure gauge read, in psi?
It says 240 psi
